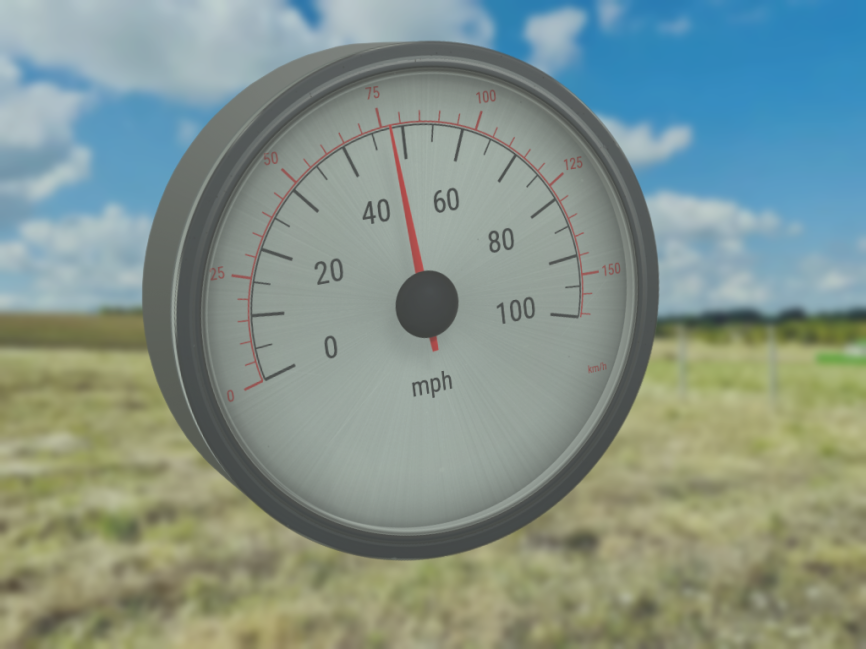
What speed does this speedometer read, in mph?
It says 47.5 mph
